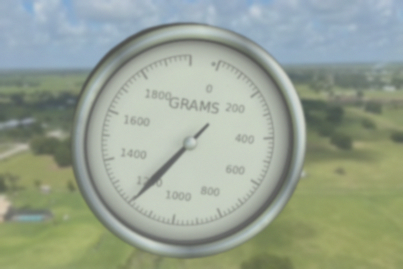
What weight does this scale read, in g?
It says 1200 g
